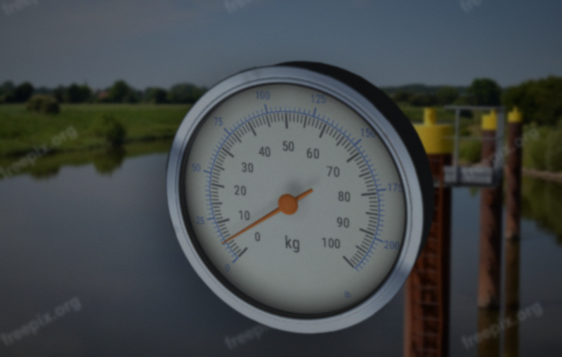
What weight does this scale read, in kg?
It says 5 kg
